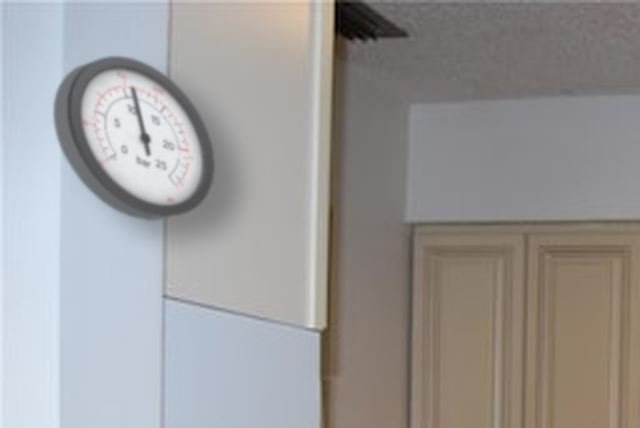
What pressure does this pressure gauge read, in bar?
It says 11 bar
